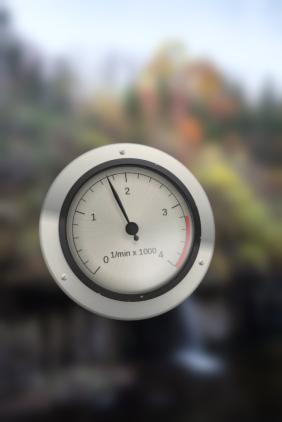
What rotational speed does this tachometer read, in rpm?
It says 1700 rpm
